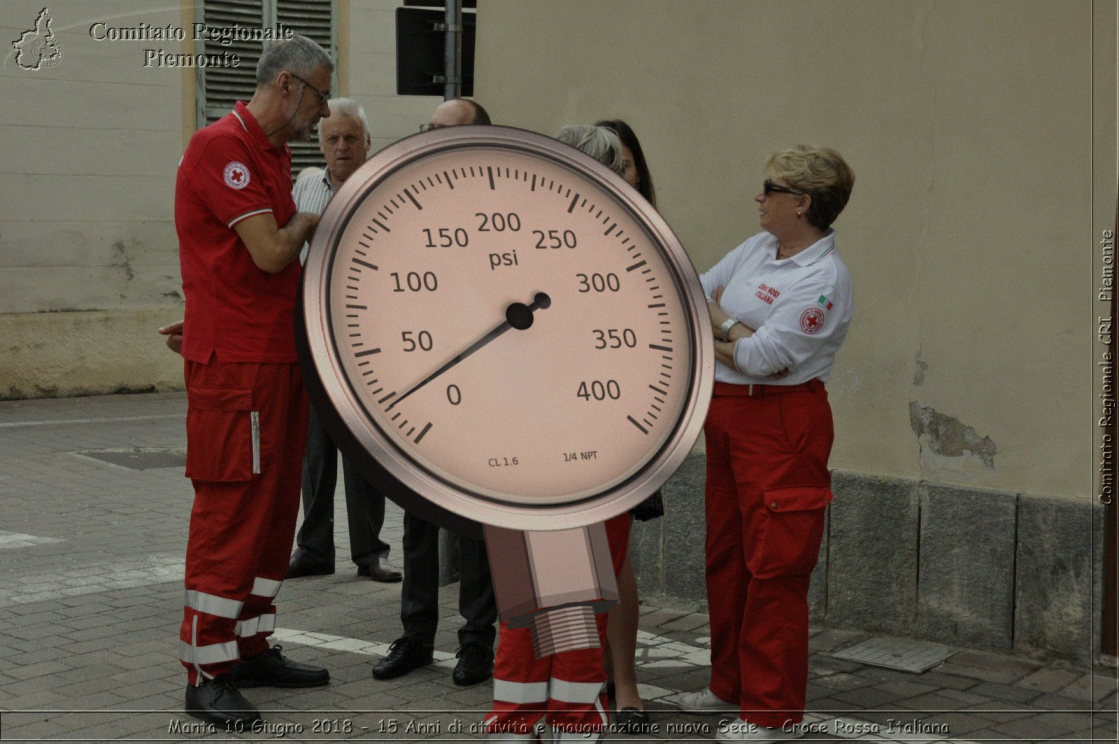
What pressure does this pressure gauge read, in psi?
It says 20 psi
